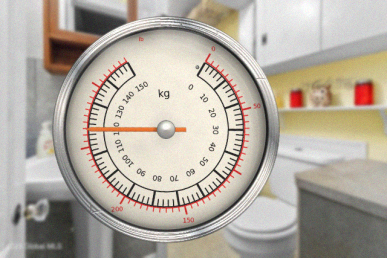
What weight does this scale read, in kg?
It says 120 kg
